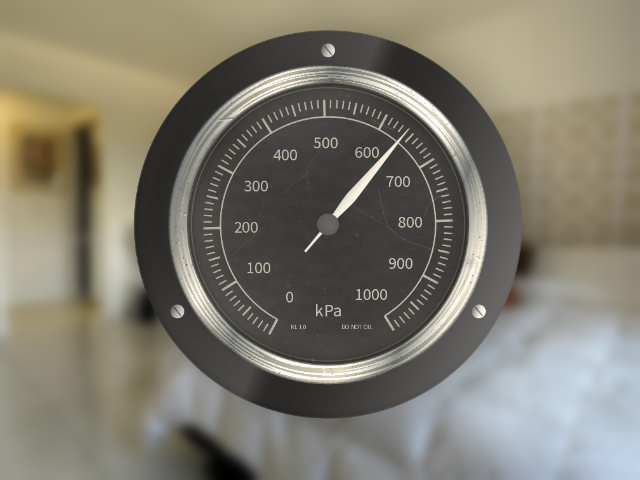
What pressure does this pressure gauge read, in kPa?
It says 640 kPa
